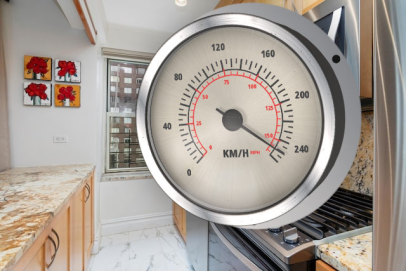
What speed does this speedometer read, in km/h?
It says 250 km/h
